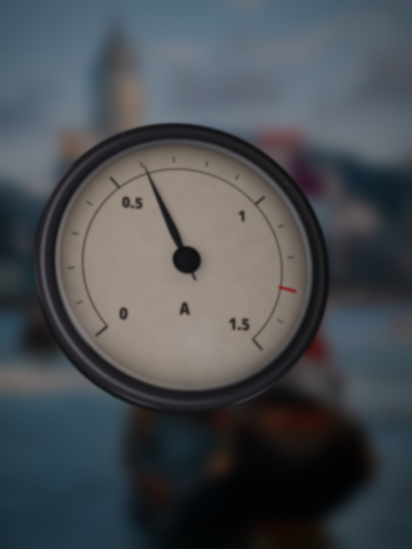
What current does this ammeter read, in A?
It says 0.6 A
